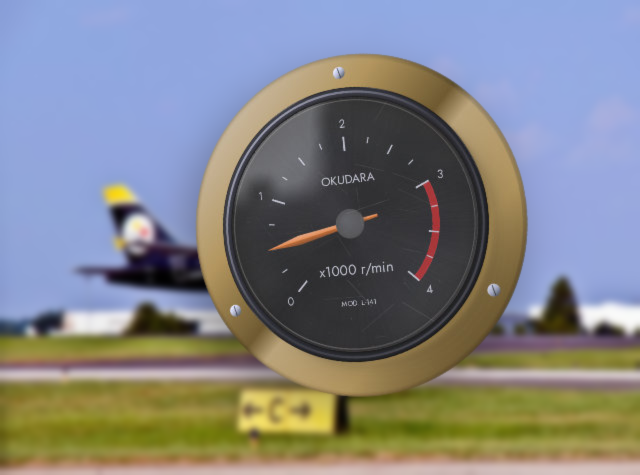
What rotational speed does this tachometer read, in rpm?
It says 500 rpm
